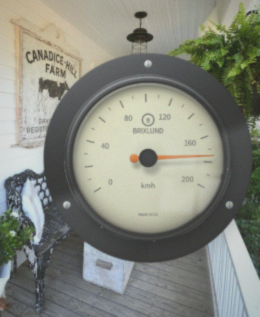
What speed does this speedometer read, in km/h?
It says 175 km/h
